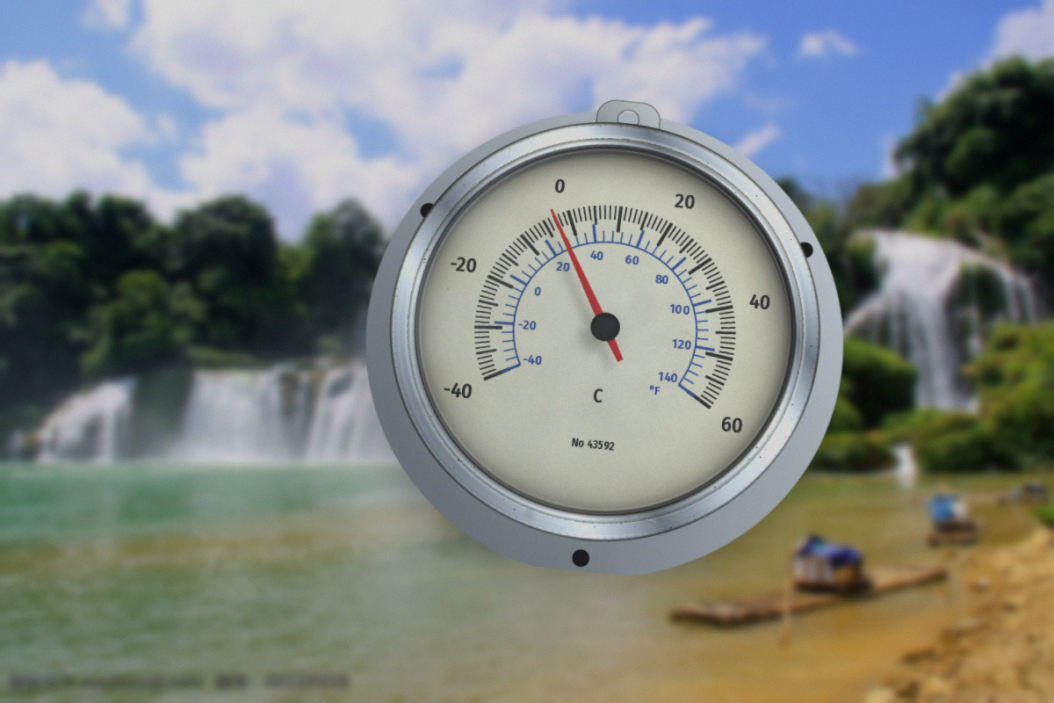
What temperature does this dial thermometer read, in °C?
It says -3 °C
